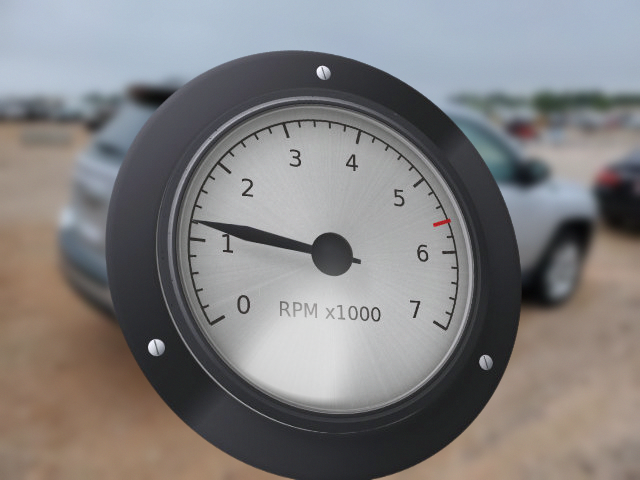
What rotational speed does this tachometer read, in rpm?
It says 1200 rpm
